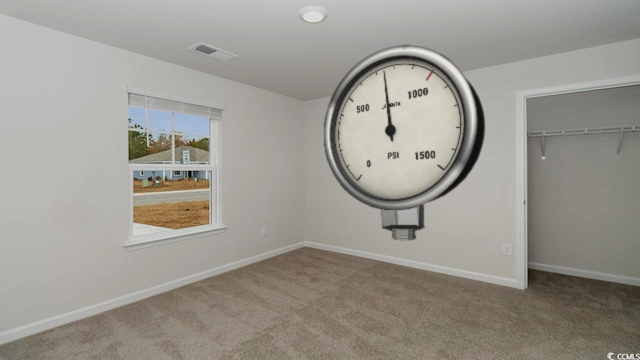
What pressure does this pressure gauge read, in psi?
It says 750 psi
